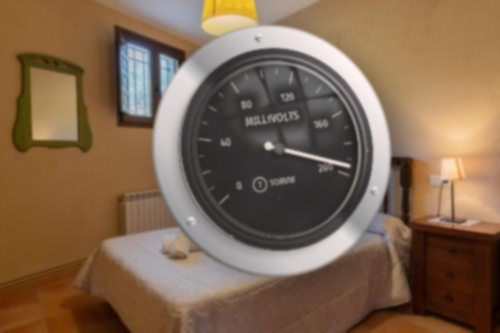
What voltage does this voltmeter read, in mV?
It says 195 mV
